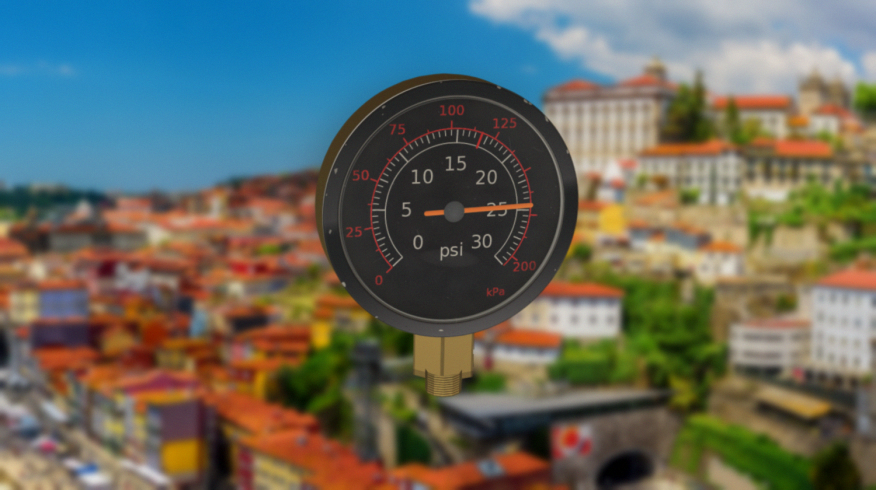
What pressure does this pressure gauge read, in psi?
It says 24.5 psi
